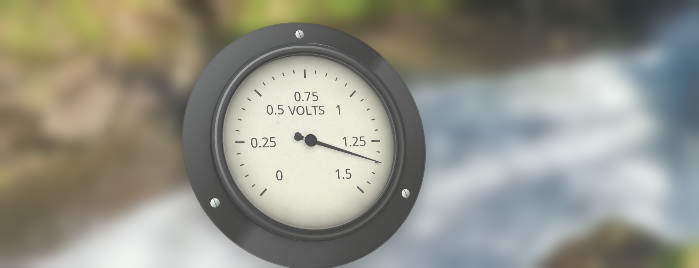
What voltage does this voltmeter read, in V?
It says 1.35 V
